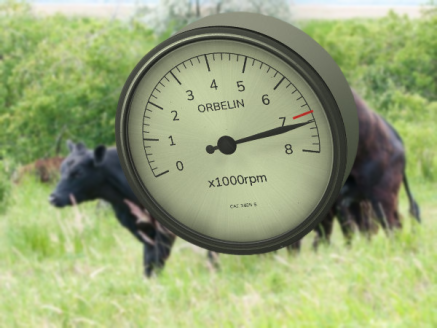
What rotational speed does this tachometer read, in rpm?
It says 7200 rpm
